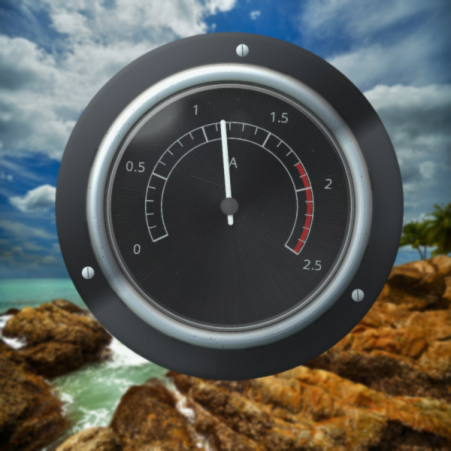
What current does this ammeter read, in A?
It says 1.15 A
